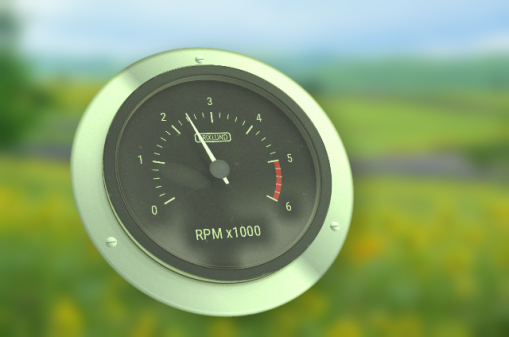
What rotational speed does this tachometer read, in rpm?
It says 2400 rpm
